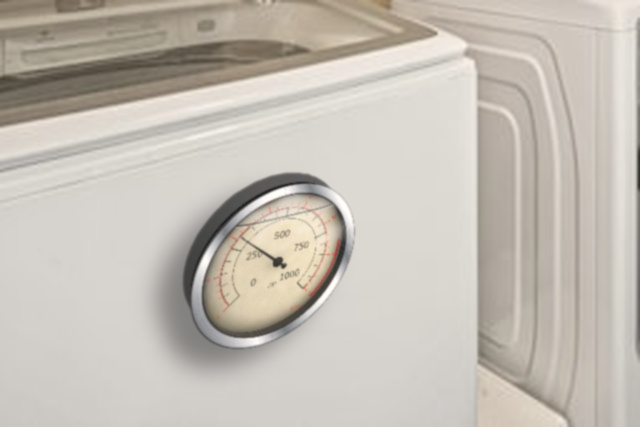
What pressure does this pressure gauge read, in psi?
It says 300 psi
